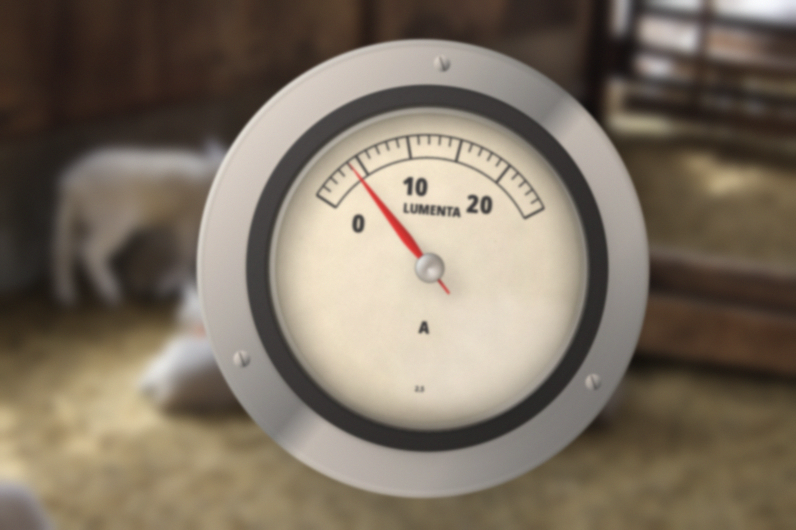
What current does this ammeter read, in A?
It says 4 A
